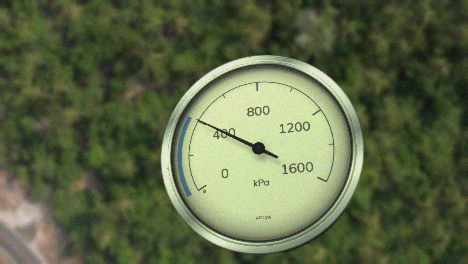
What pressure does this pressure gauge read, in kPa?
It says 400 kPa
